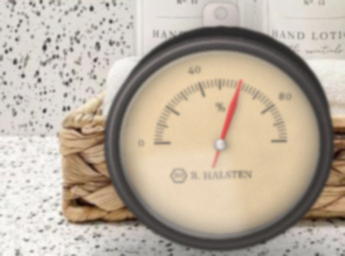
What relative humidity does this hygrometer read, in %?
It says 60 %
